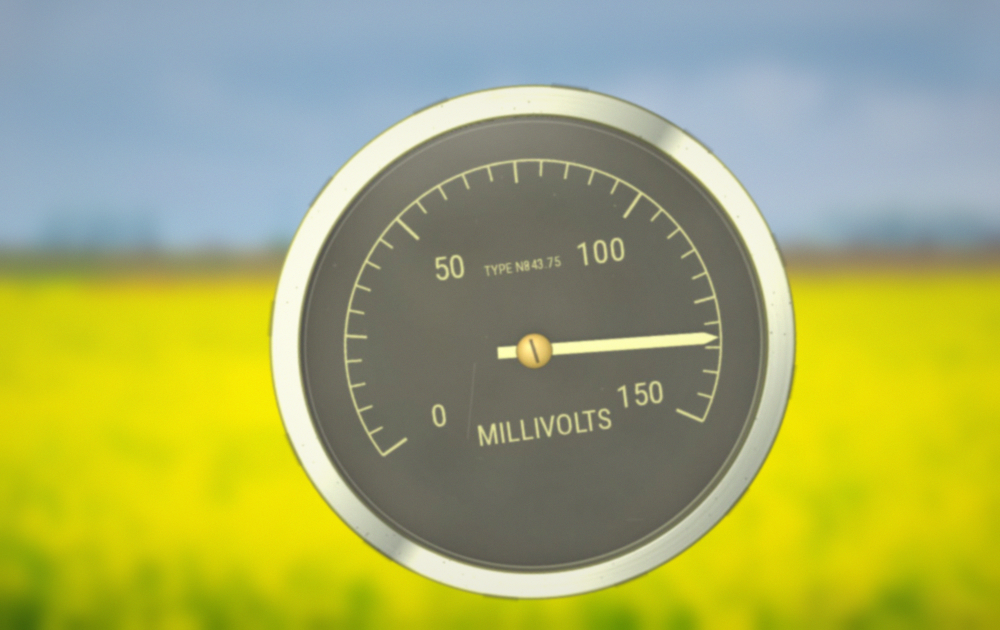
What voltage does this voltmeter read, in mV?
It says 132.5 mV
